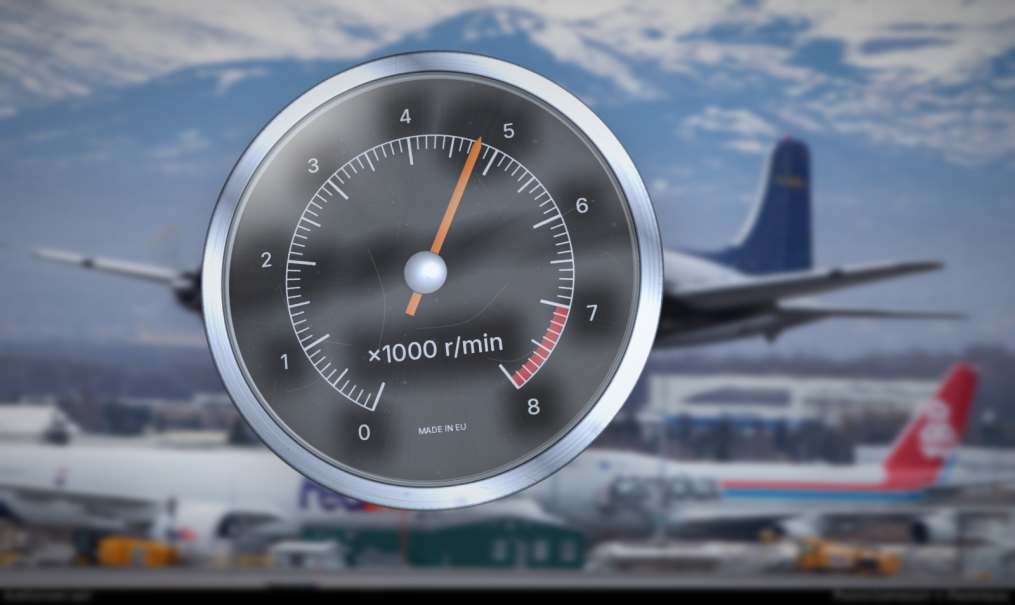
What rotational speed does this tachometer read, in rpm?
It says 4800 rpm
